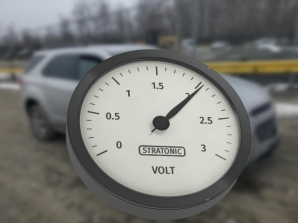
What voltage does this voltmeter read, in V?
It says 2.05 V
